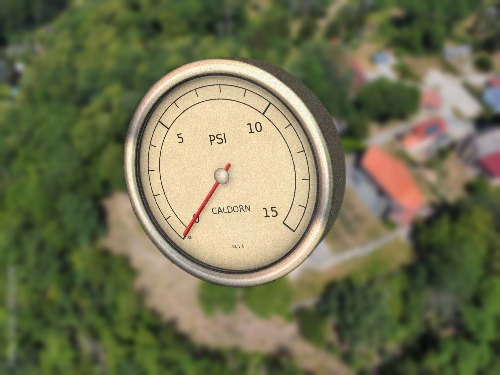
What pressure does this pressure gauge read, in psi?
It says 0 psi
